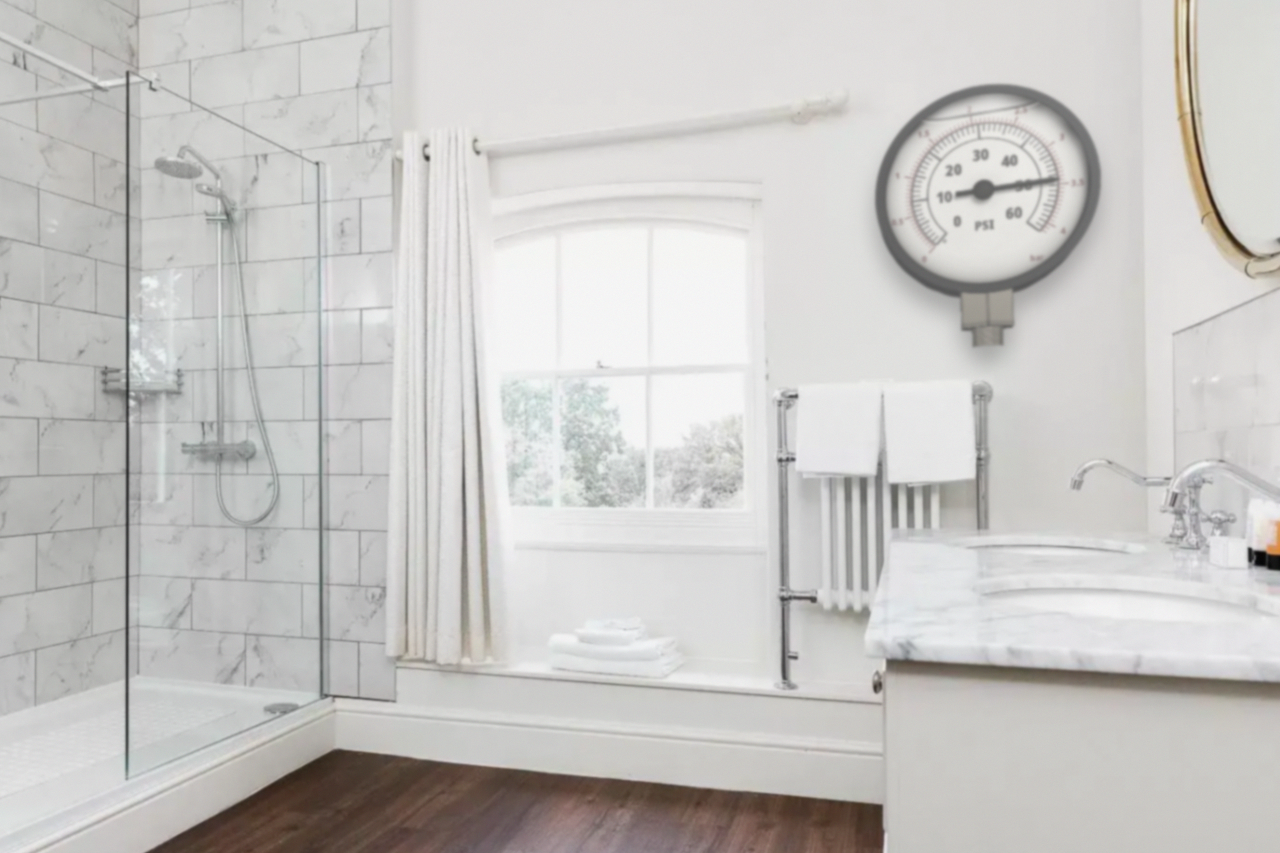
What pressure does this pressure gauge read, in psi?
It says 50 psi
